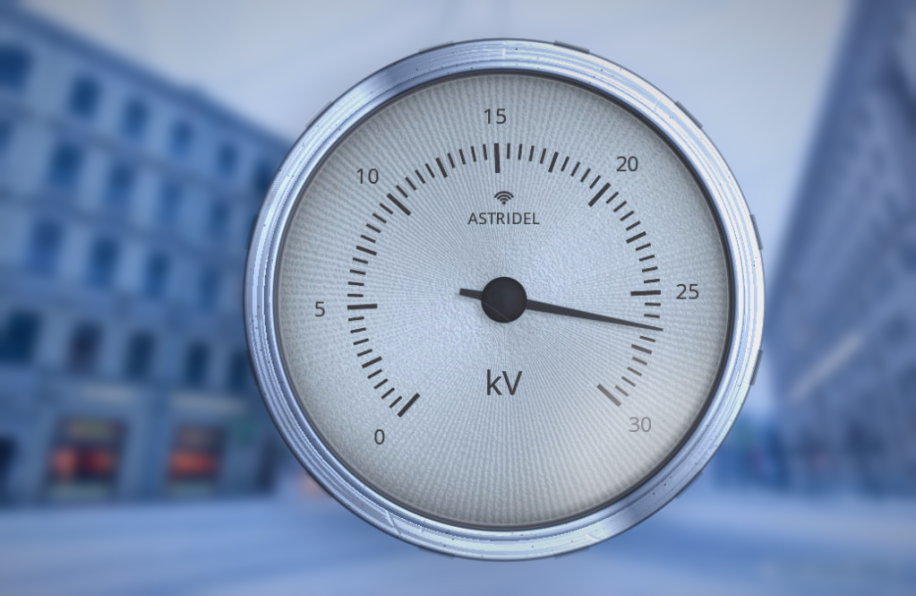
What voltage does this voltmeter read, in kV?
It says 26.5 kV
